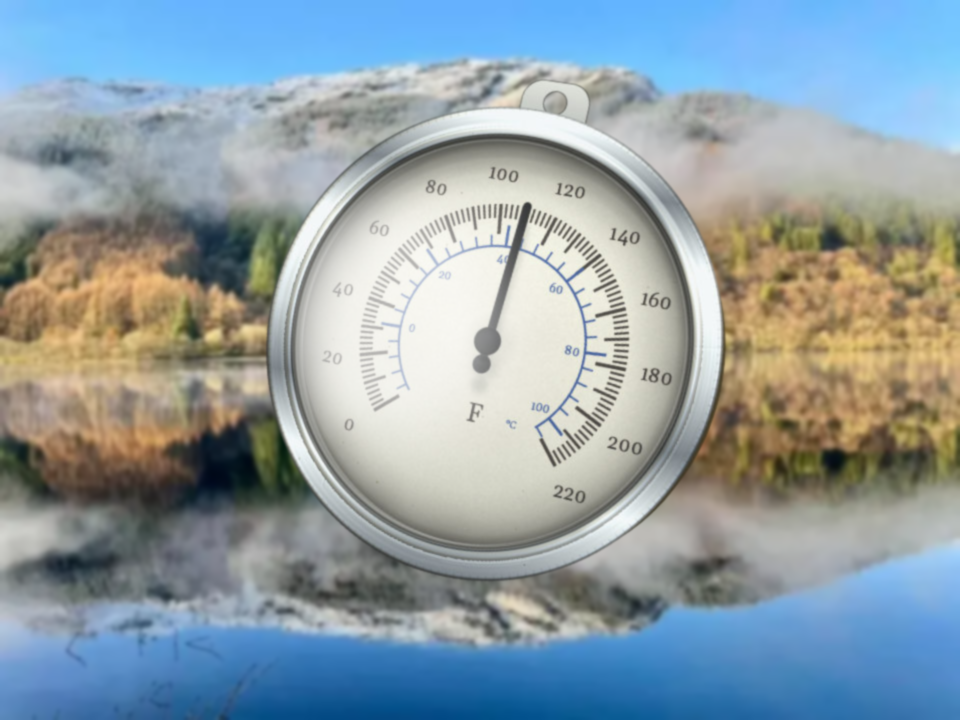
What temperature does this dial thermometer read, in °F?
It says 110 °F
